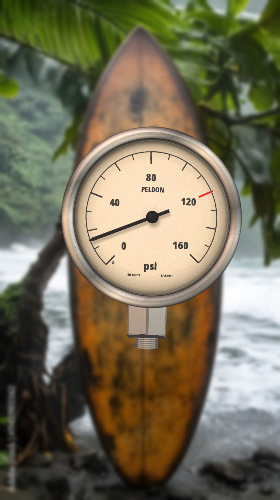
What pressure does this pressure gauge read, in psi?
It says 15 psi
